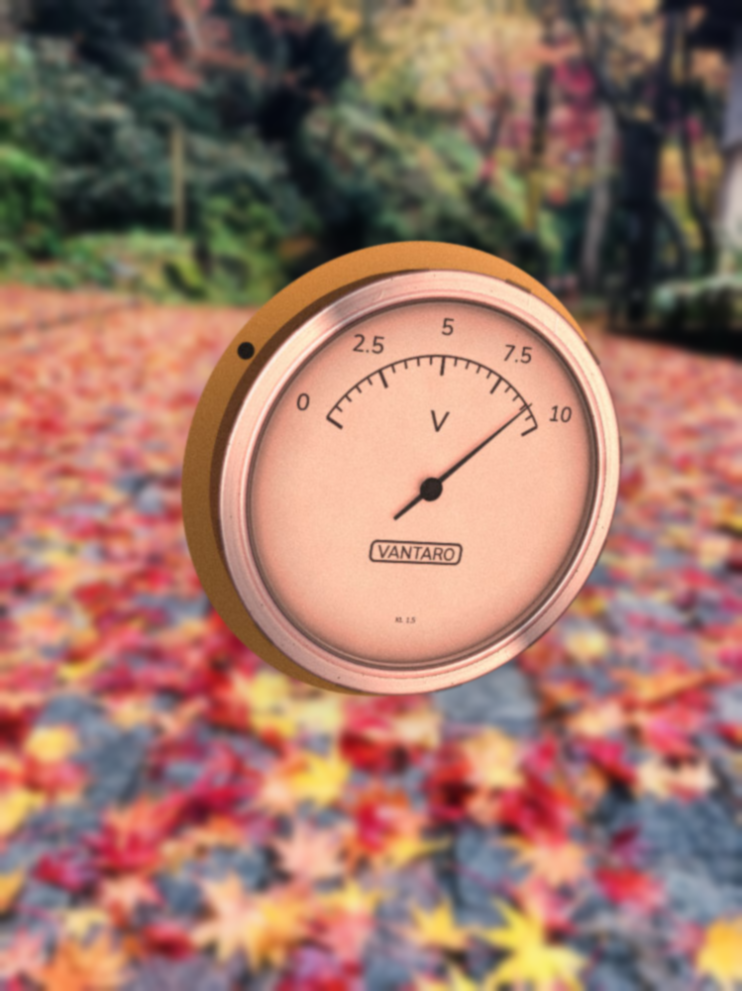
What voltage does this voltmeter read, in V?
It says 9 V
